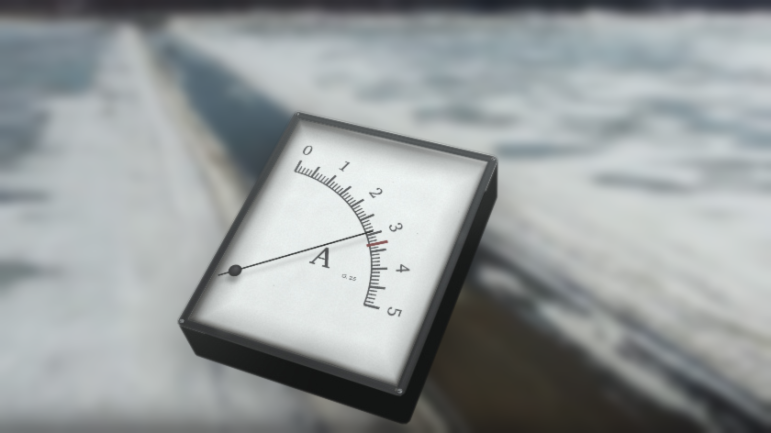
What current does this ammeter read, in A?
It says 3 A
